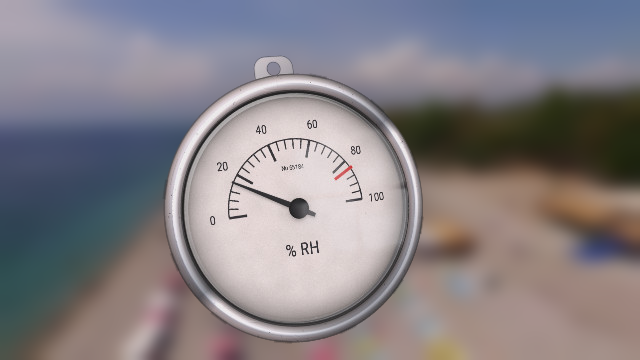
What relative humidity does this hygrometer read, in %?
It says 16 %
